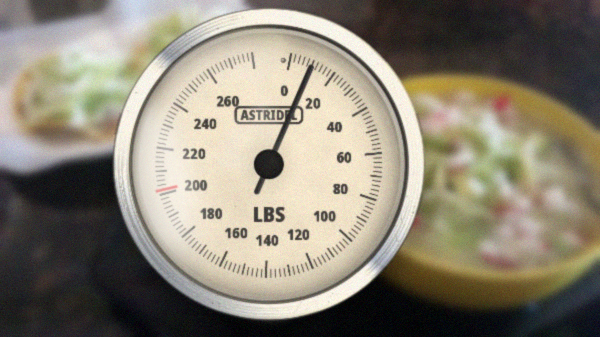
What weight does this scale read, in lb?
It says 10 lb
